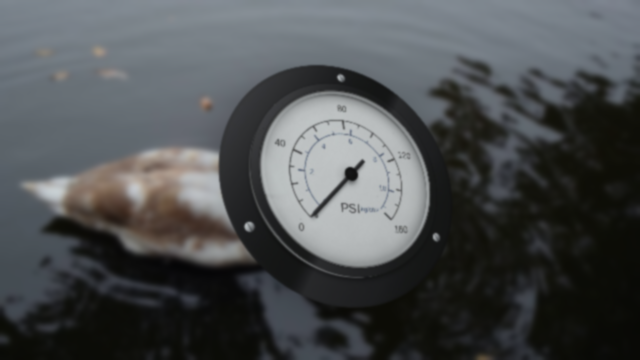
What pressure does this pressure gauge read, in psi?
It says 0 psi
